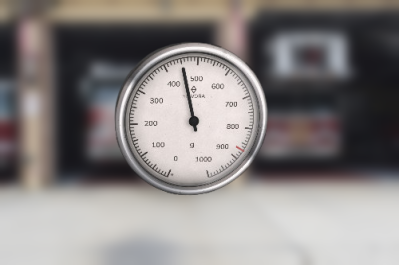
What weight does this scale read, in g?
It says 450 g
